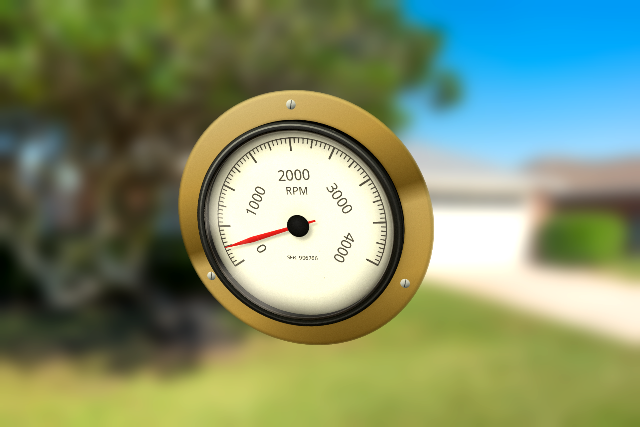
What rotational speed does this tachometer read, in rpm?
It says 250 rpm
